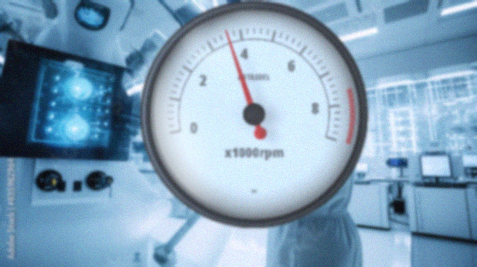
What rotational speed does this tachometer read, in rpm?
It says 3600 rpm
